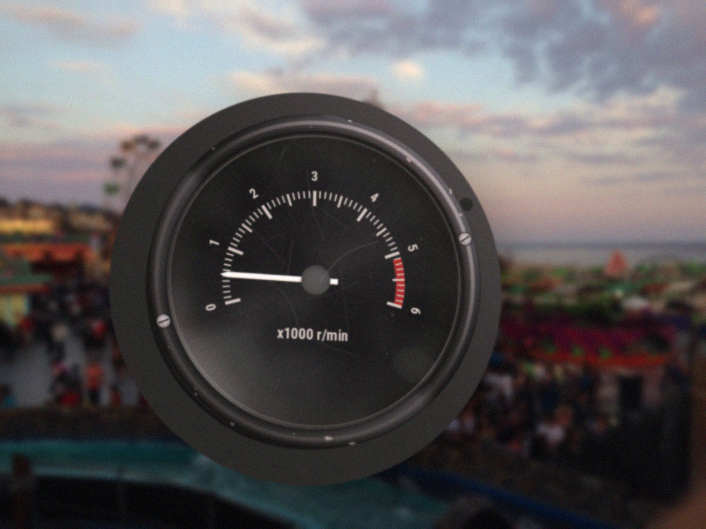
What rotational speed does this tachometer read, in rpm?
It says 500 rpm
